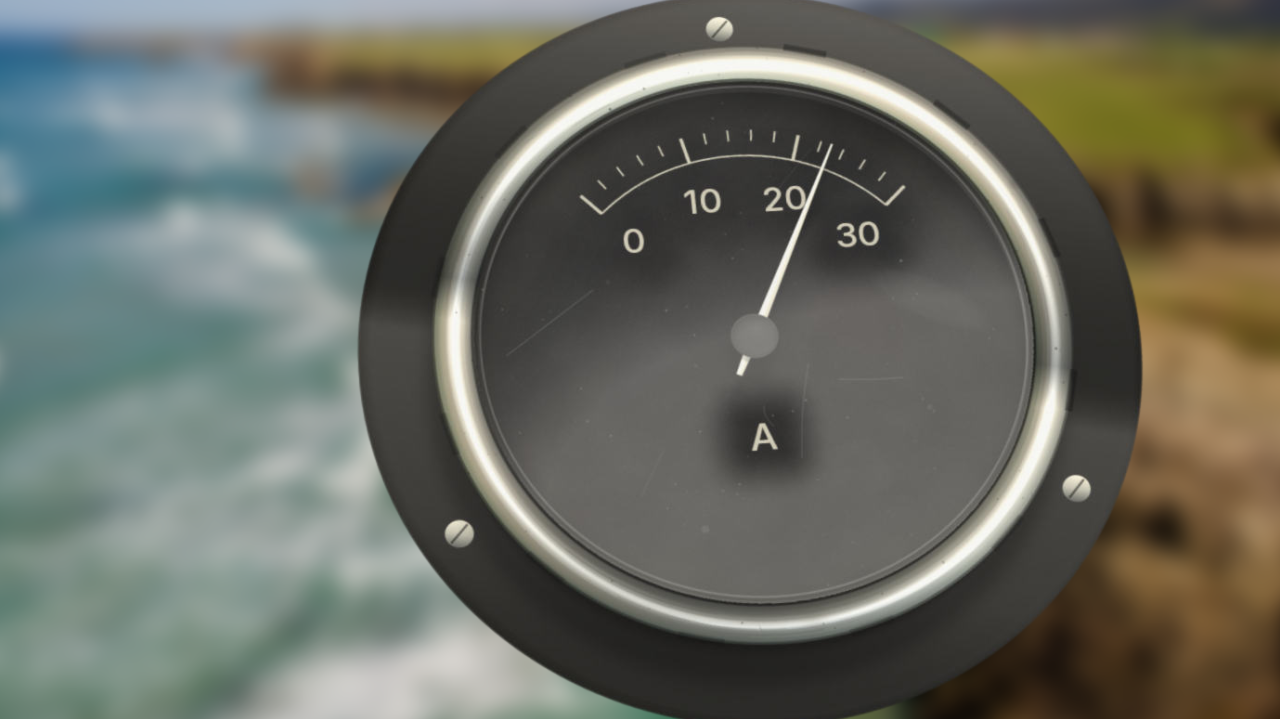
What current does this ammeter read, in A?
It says 23 A
